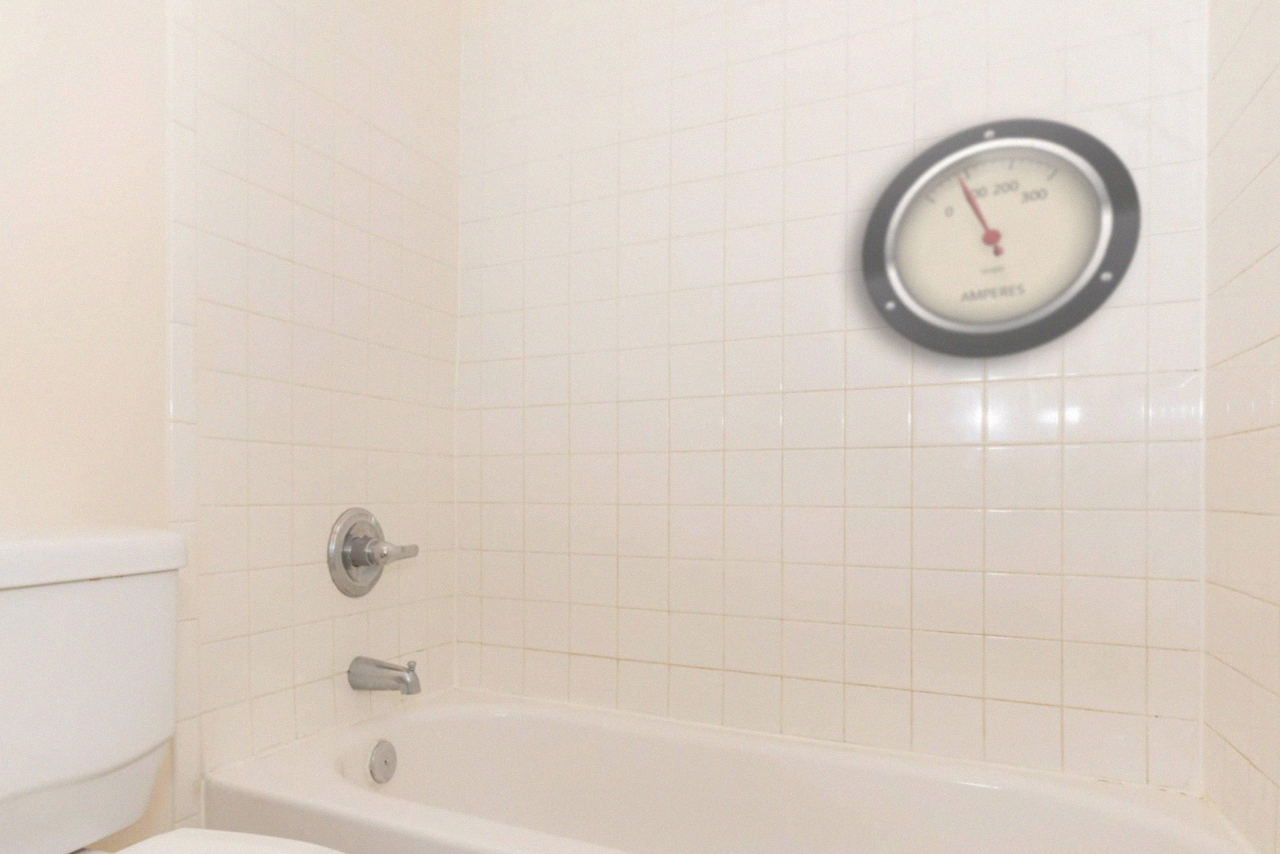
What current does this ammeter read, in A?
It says 80 A
